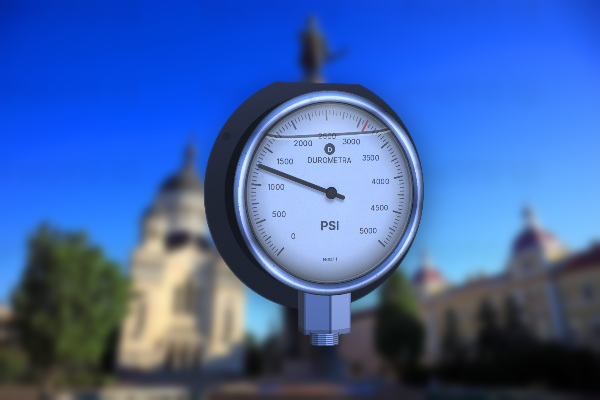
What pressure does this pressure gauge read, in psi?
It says 1250 psi
